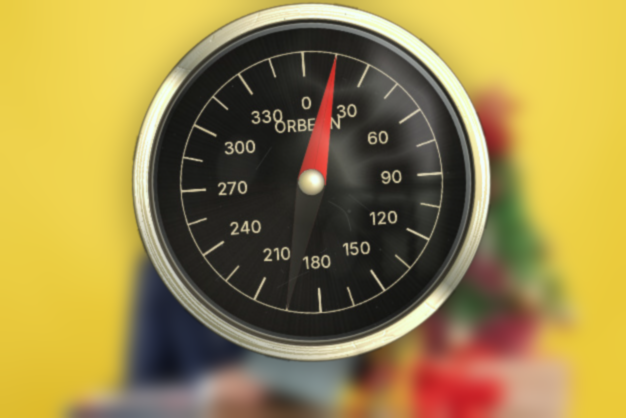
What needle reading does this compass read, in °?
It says 15 °
